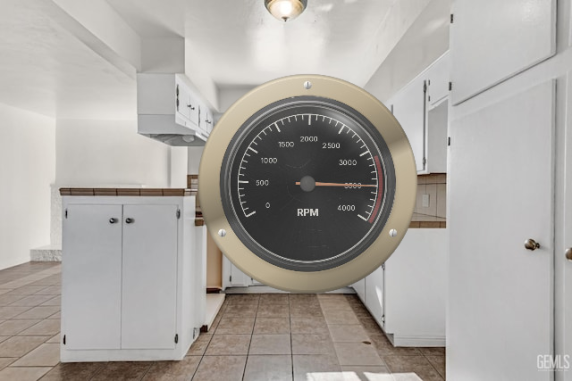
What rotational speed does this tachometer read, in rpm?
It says 3500 rpm
